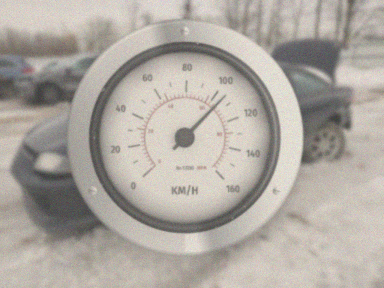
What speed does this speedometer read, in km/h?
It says 105 km/h
